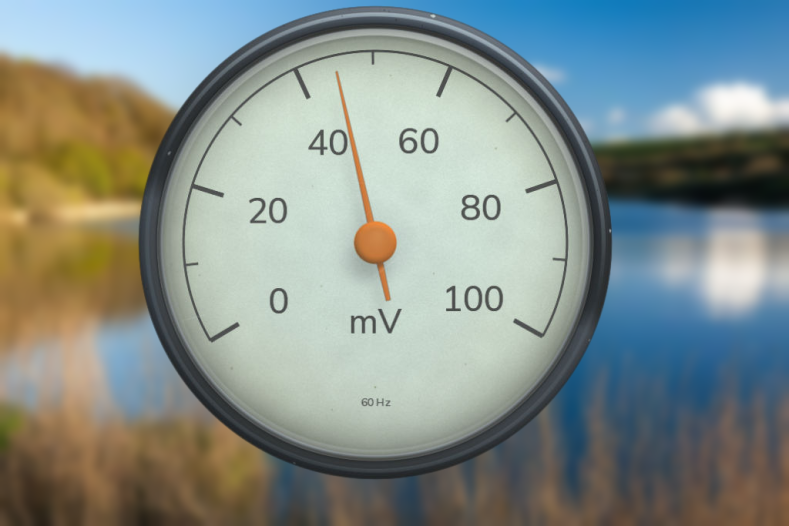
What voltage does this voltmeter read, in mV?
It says 45 mV
